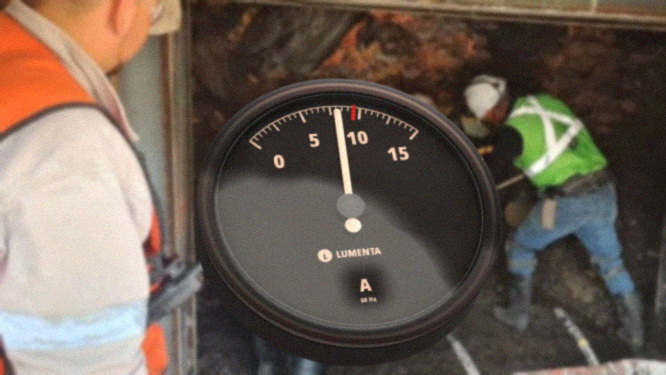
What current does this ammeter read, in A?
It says 8 A
